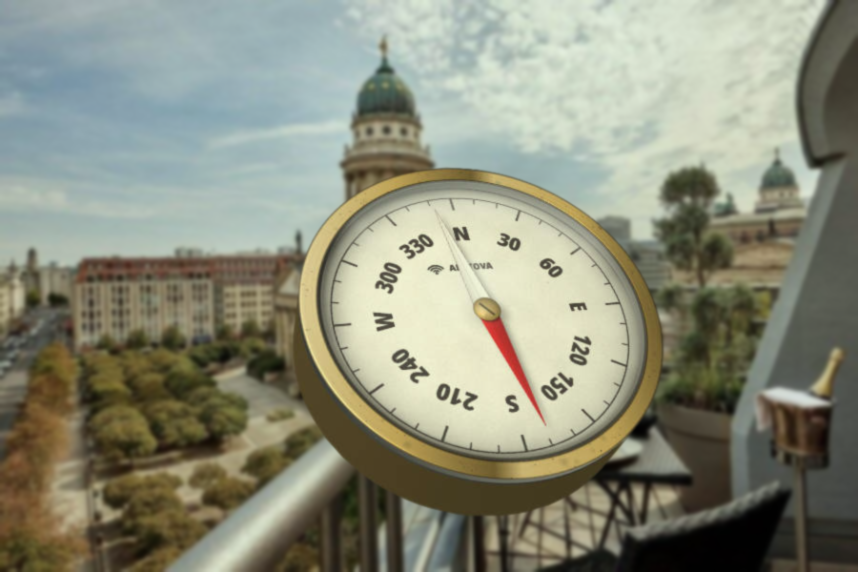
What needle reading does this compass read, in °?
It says 170 °
